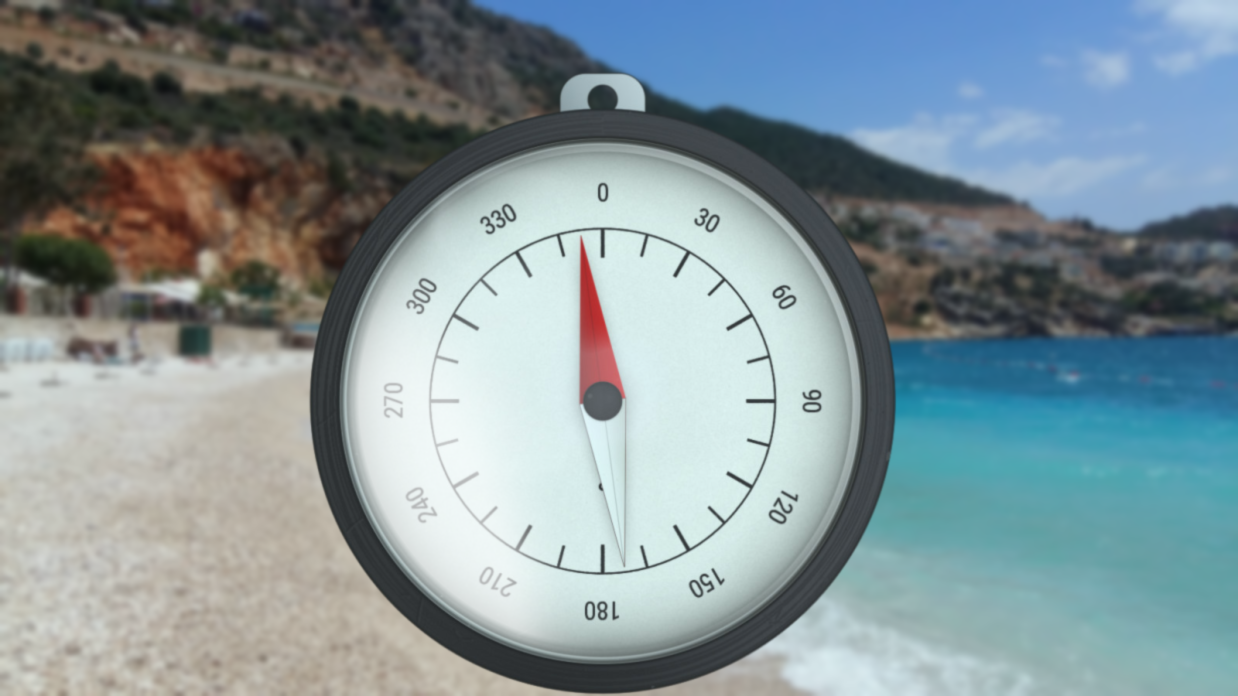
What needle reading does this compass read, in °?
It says 352.5 °
